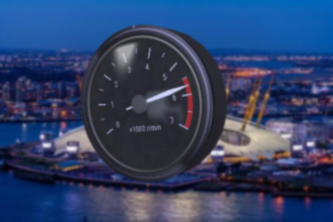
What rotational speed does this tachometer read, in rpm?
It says 5750 rpm
